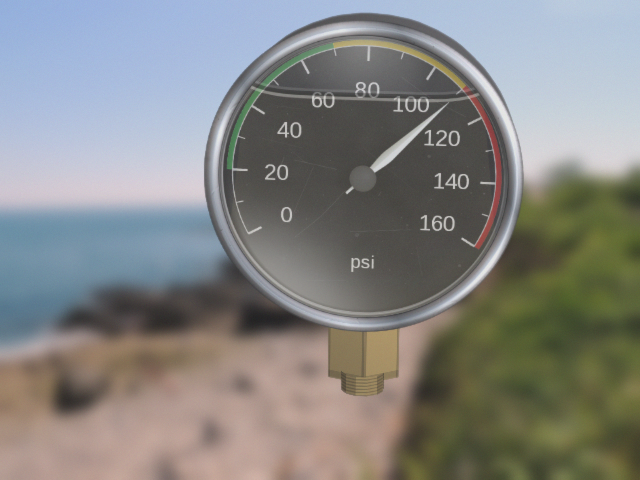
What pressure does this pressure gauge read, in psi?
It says 110 psi
